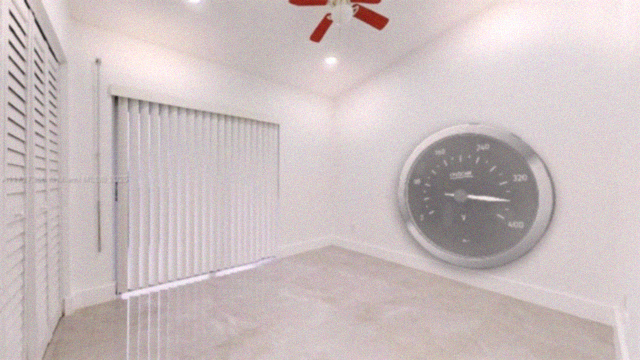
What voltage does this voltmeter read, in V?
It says 360 V
